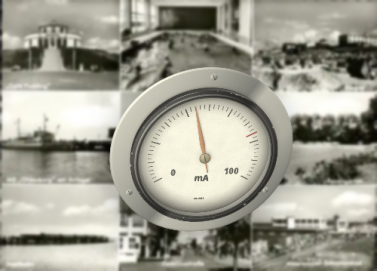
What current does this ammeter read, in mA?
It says 44 mA
